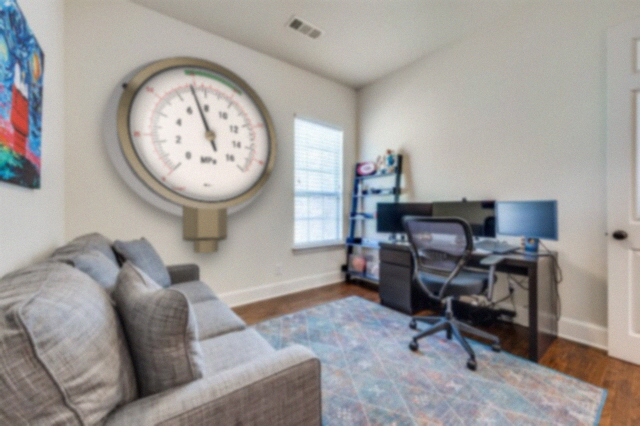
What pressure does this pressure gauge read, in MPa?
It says 7 MPa
